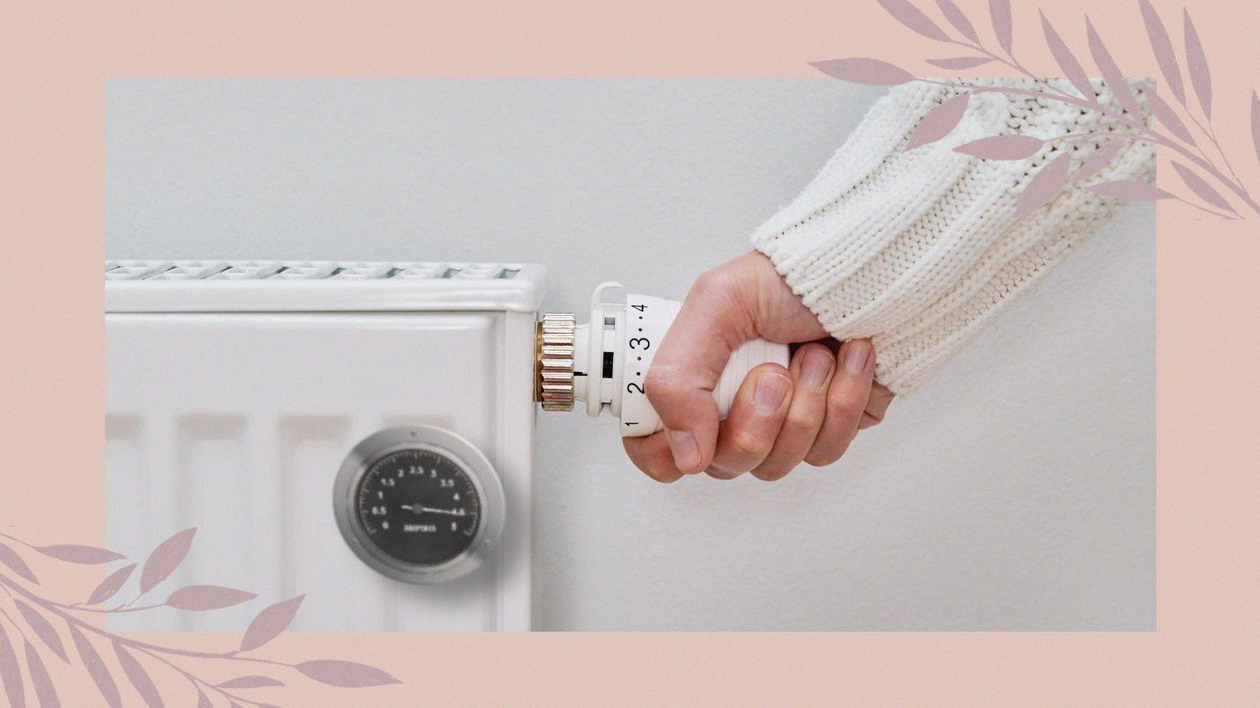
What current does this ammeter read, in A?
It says 4.5 A
